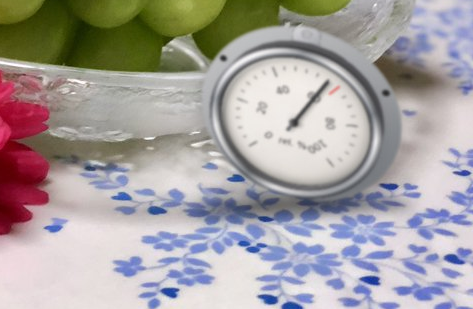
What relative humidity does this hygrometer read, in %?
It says 60 %
